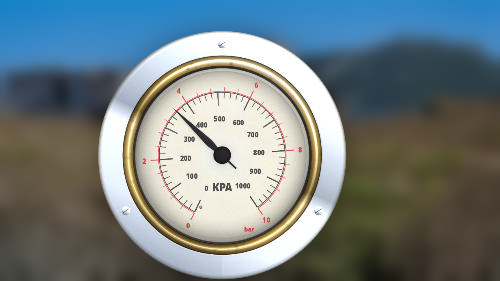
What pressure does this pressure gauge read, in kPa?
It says 360 kPa
